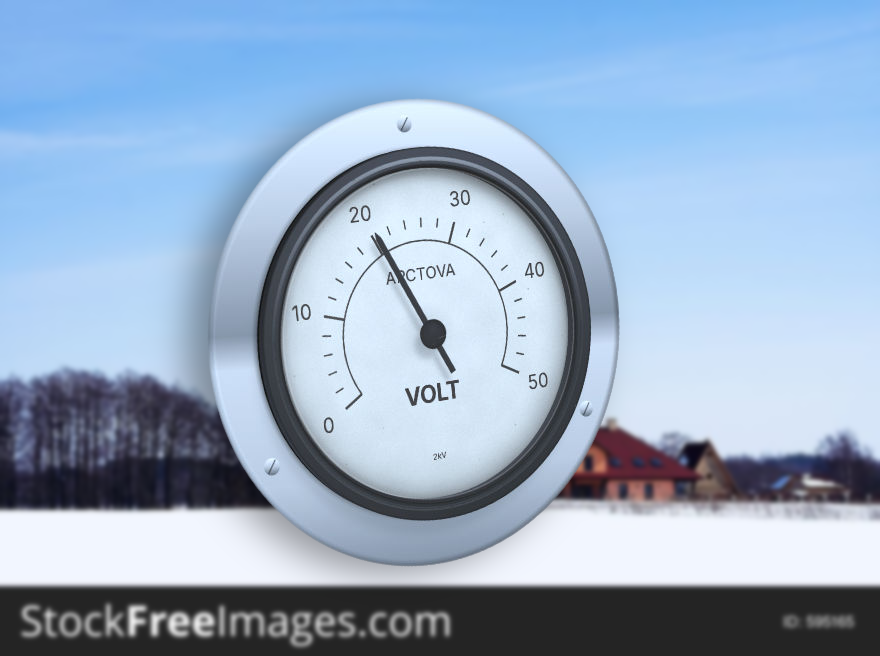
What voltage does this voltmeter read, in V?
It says 20 V
